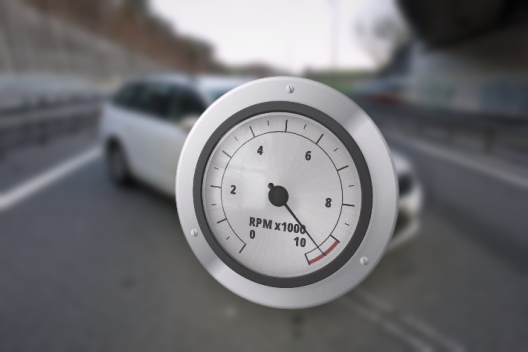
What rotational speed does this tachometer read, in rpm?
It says 9500 rpm
